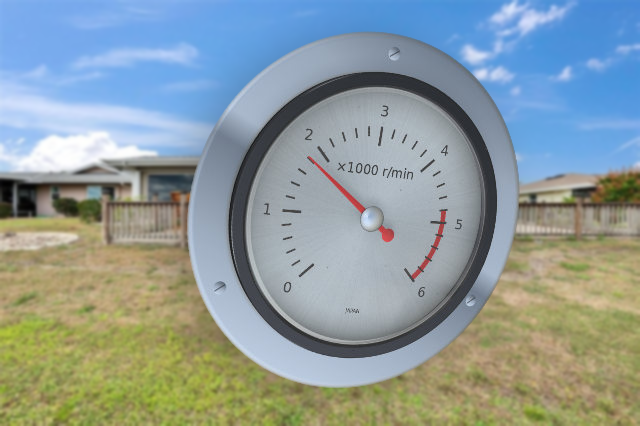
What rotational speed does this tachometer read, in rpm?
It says 1800 rpm
